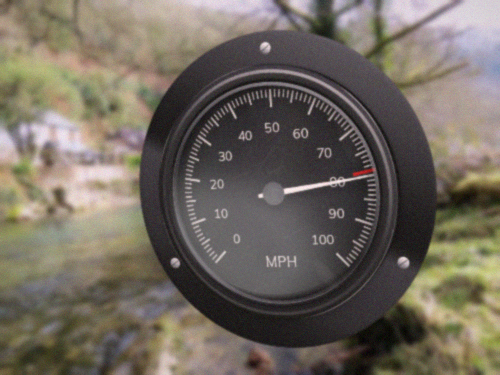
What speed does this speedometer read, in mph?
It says 80 mph
